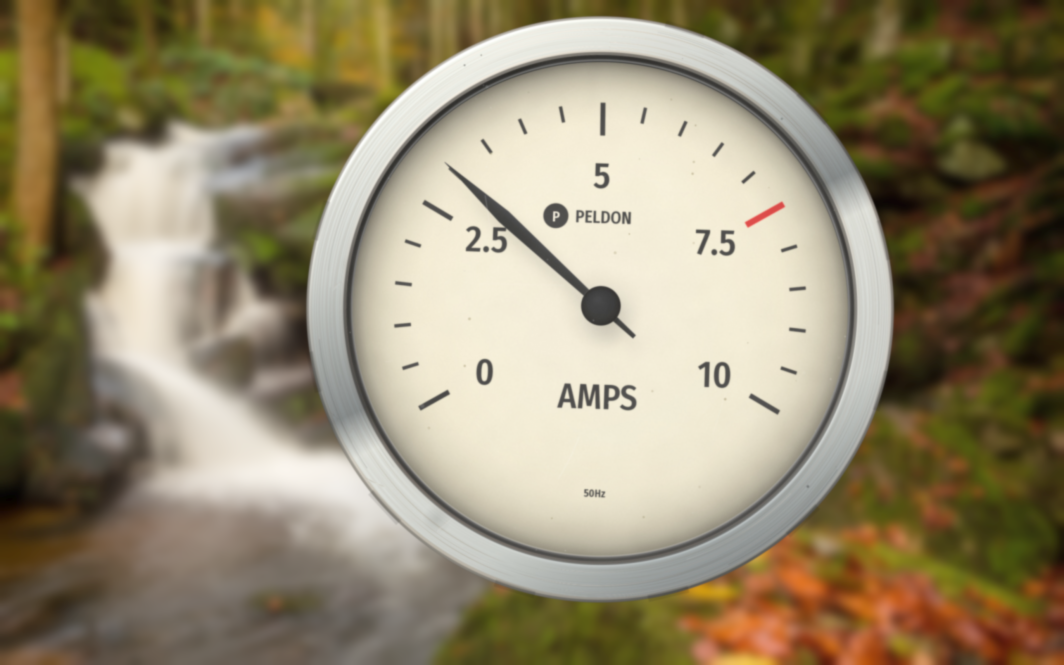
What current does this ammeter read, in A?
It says 3 A
